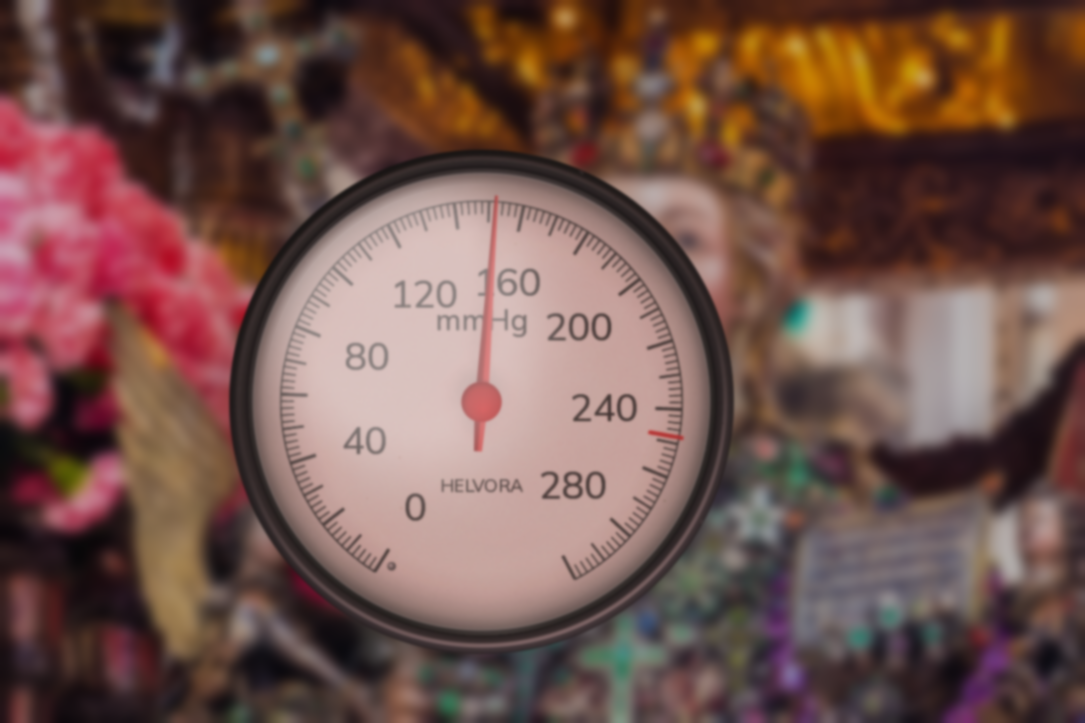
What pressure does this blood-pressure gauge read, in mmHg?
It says 152 mmHg
